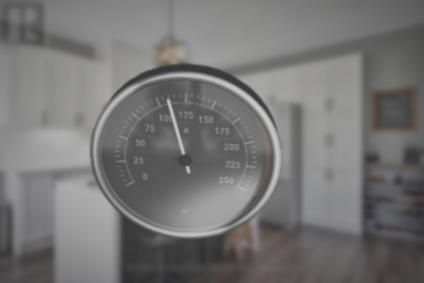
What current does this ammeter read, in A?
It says 110 A
